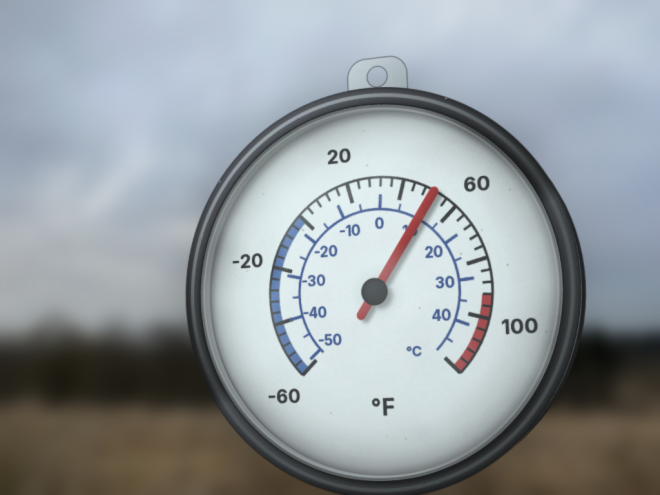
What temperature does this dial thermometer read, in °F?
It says 52 °F
